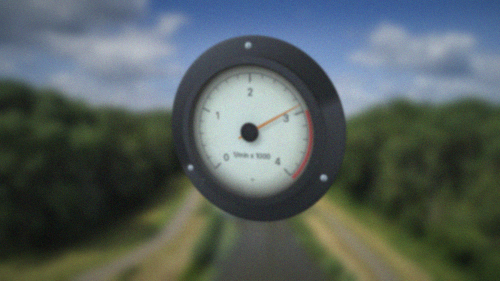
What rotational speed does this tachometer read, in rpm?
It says 2900 rpm
